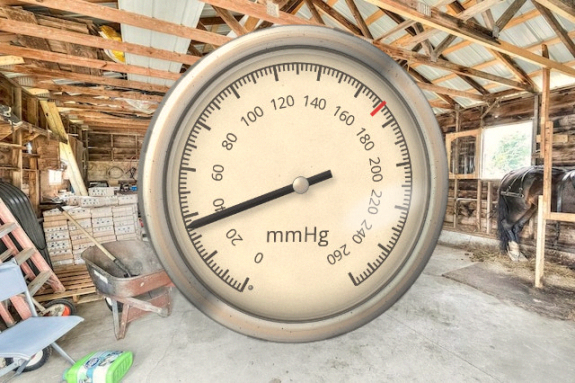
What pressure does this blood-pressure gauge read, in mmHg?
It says 36 mmHg
